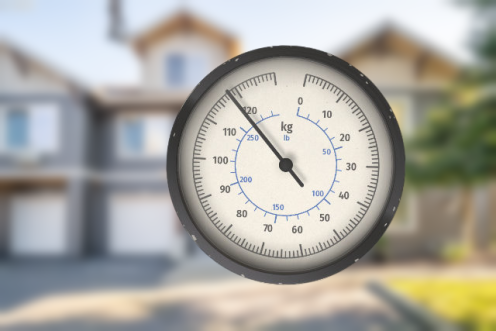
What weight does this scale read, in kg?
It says 118 kg
